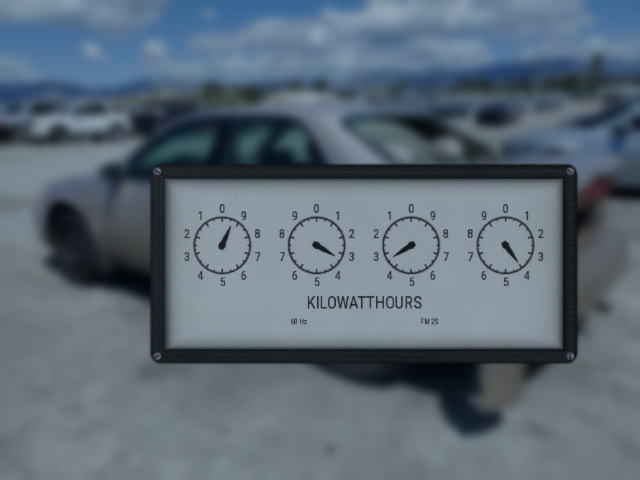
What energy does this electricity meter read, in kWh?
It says 9334 kWh
